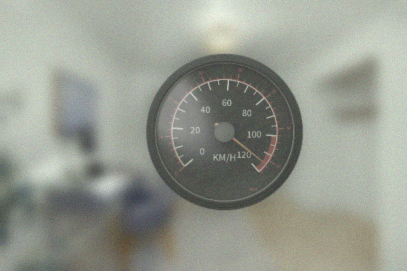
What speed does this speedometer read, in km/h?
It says 115 km/h
